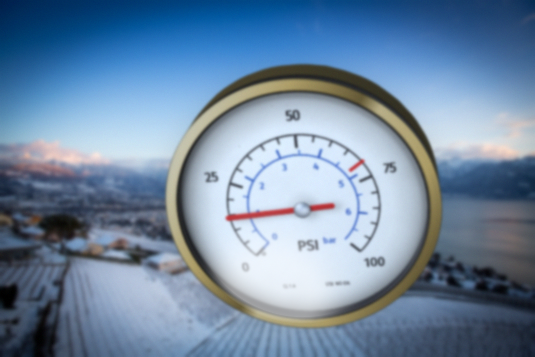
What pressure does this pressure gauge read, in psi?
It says 15 psi
